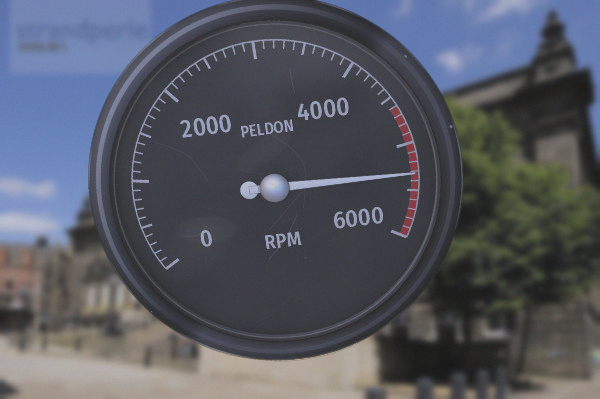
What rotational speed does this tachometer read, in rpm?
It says 5300 rpm
